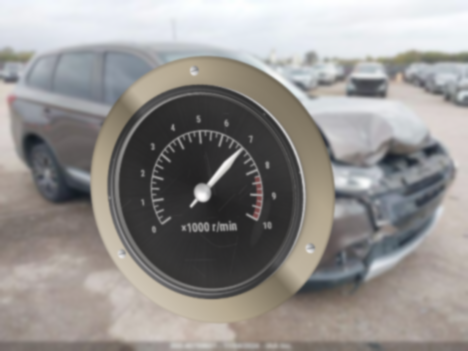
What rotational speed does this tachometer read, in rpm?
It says 7000 rpm
